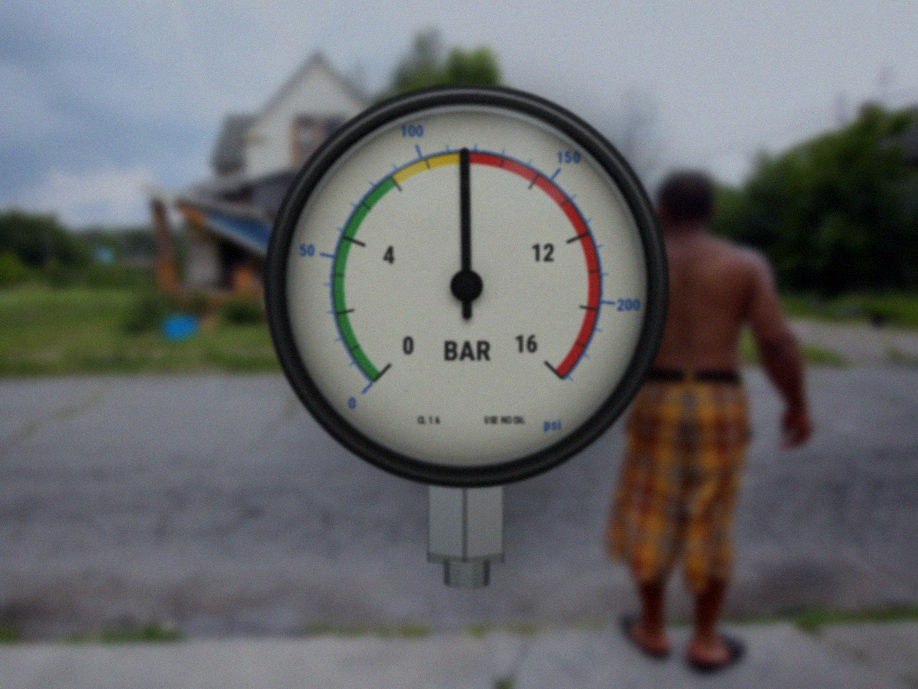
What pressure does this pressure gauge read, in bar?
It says 8 bar
